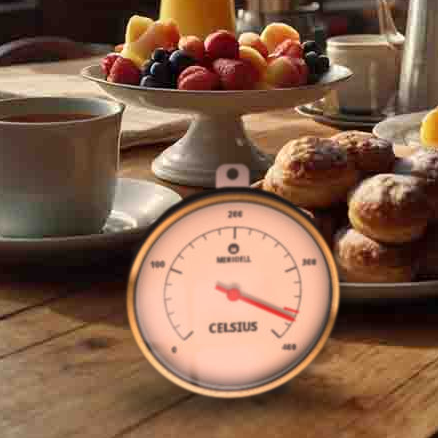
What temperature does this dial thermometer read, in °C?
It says 370 °C
